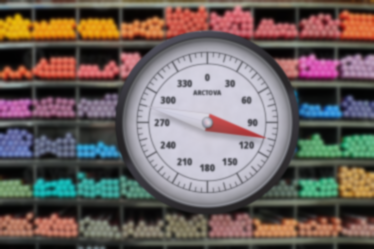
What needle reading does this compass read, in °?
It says 105 °
